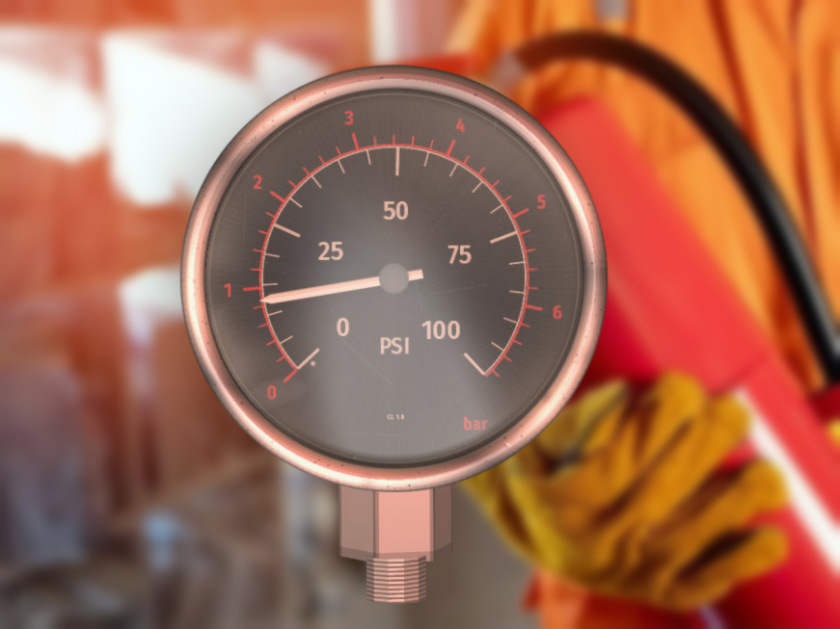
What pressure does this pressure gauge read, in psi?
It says 12.5 psi
